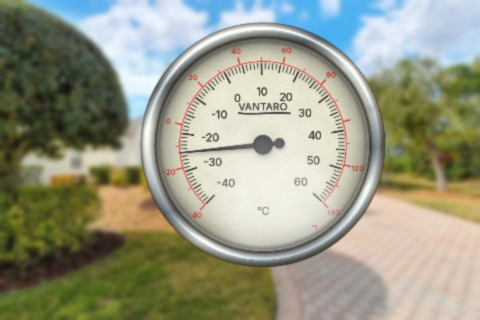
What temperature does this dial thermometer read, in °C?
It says -25 °C
